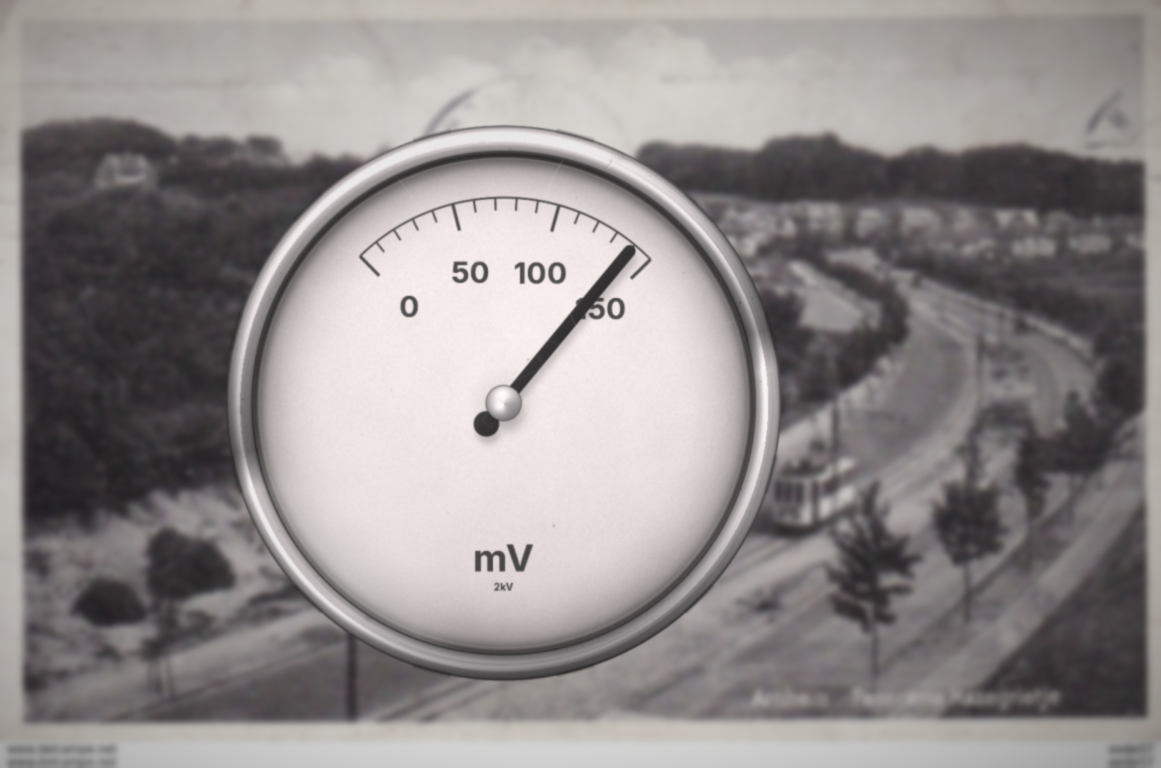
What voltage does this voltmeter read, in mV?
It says 140 mV
